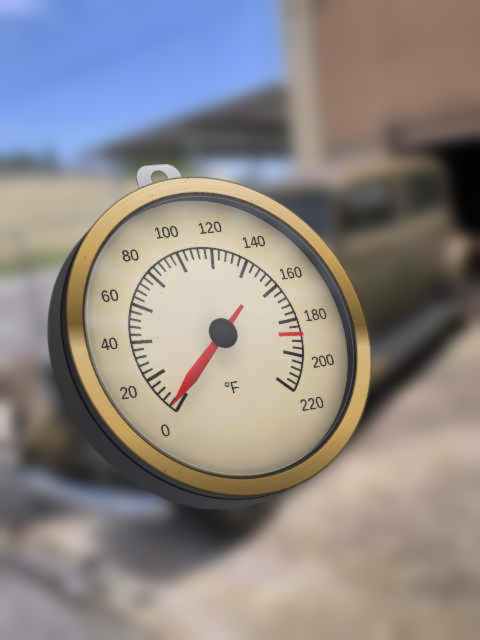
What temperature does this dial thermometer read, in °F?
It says 4 °F
